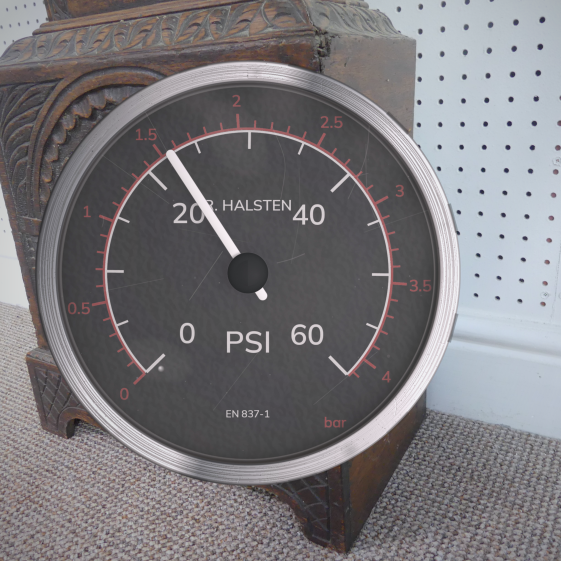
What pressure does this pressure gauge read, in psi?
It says 22.5 psi
